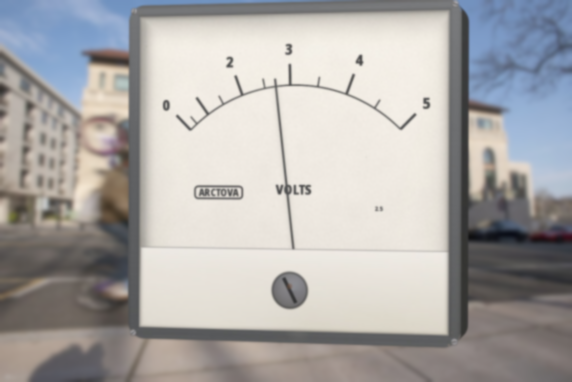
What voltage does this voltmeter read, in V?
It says 2.75 V
